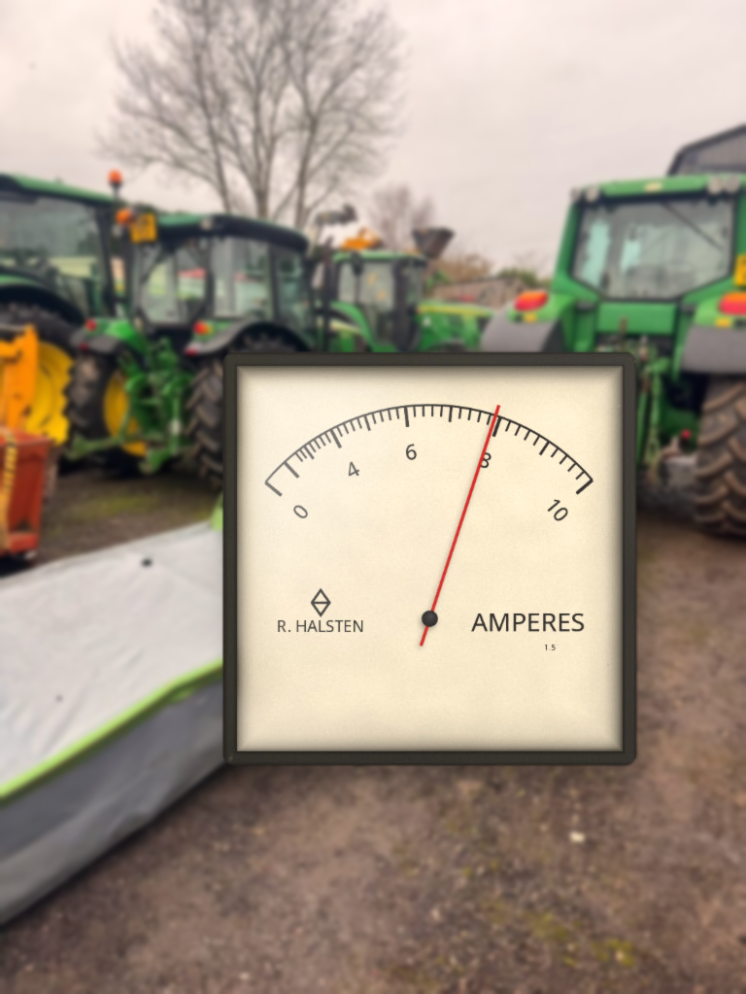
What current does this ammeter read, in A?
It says 7.9 A
